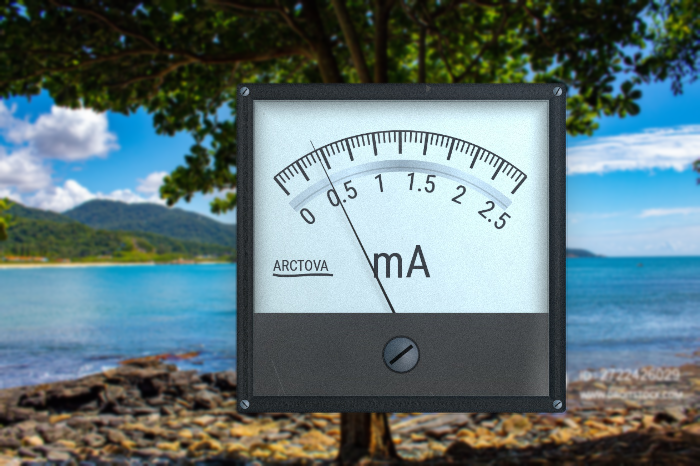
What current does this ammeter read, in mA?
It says 0.45 mA
